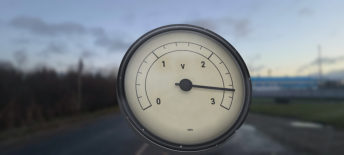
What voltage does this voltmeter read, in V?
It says 2.7 V
